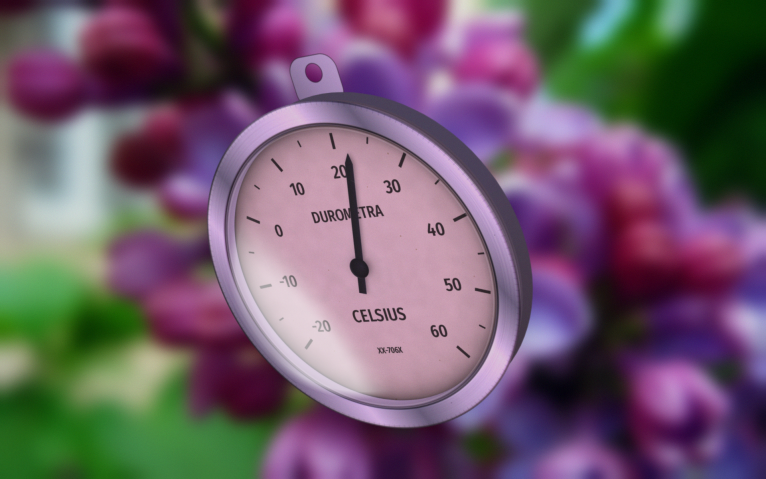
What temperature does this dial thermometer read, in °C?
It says 22.5 °C
